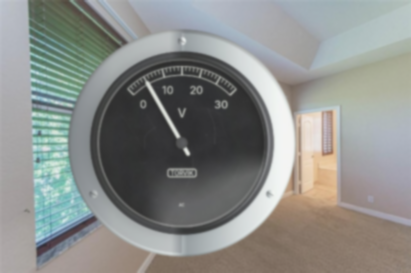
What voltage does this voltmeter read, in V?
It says 5 V
